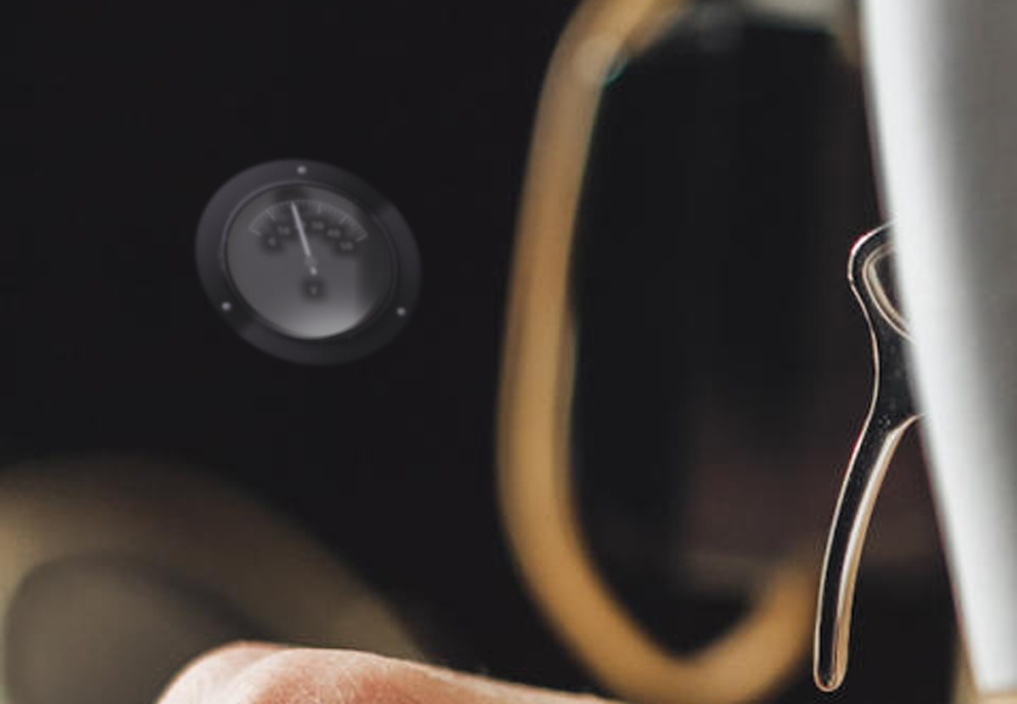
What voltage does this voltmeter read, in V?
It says 20 V
